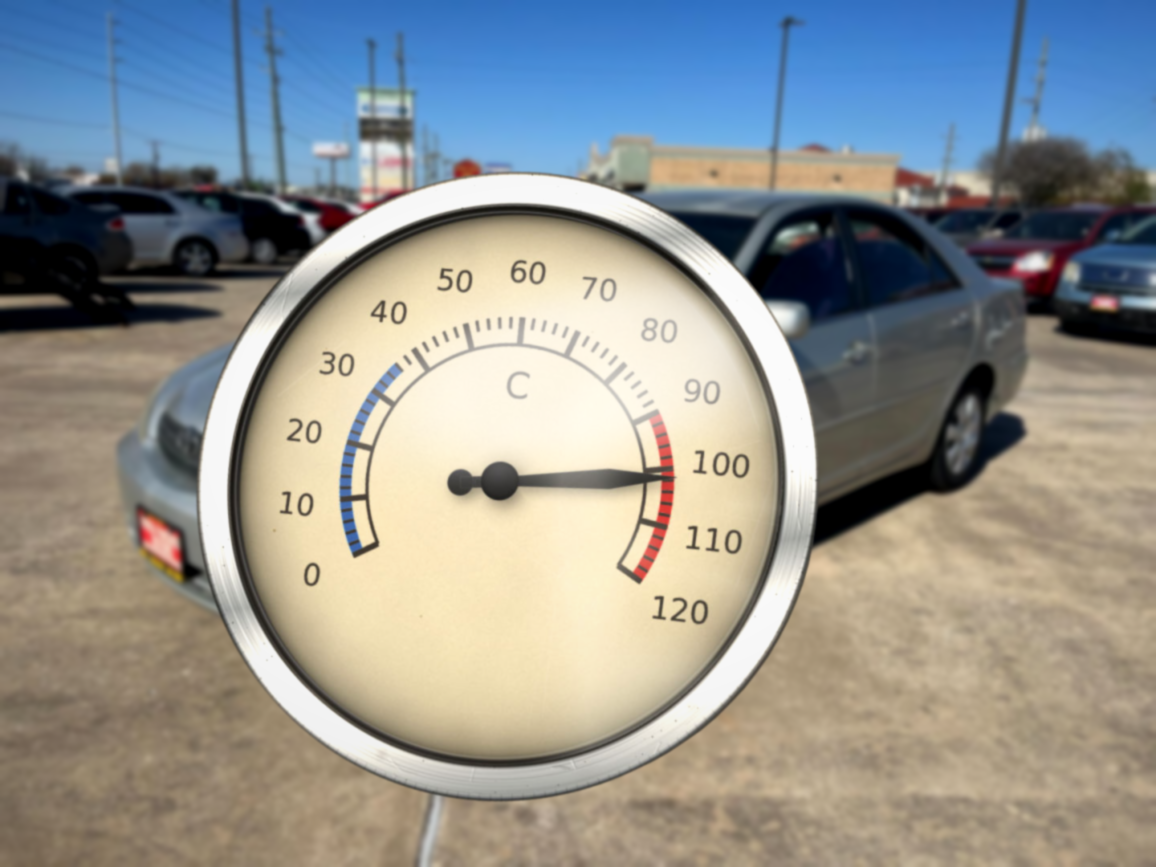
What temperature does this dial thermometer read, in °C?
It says 102 °C
